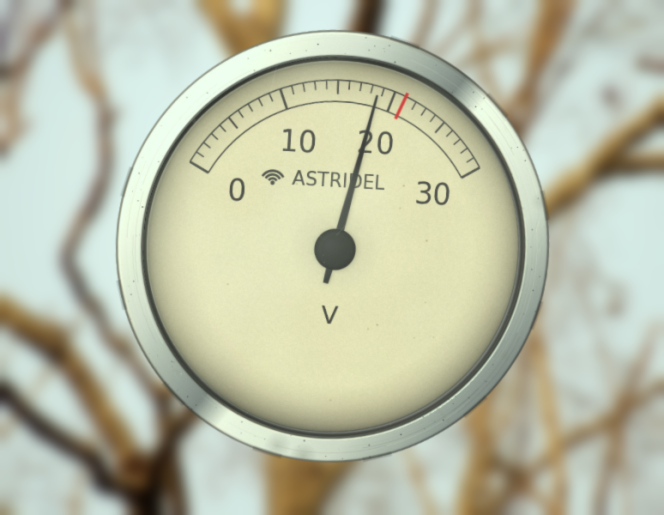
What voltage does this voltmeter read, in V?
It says 18.5 V
